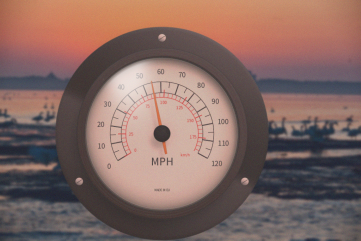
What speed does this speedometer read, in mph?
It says 55 mph
